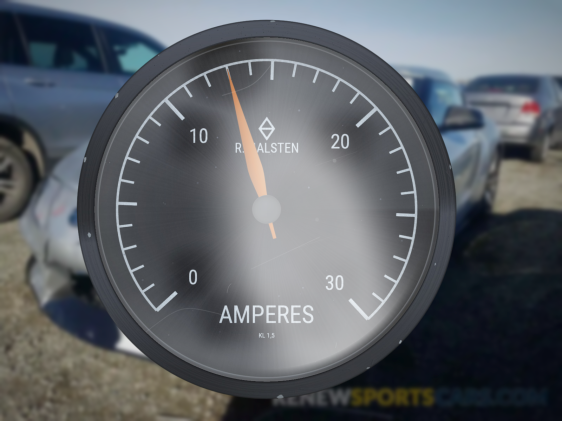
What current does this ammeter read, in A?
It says 13 A
